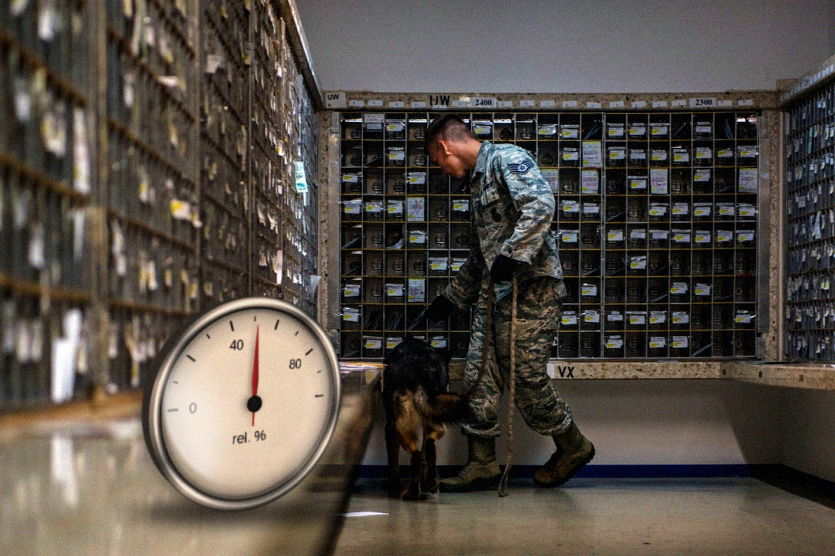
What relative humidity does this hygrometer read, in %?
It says 50 %
